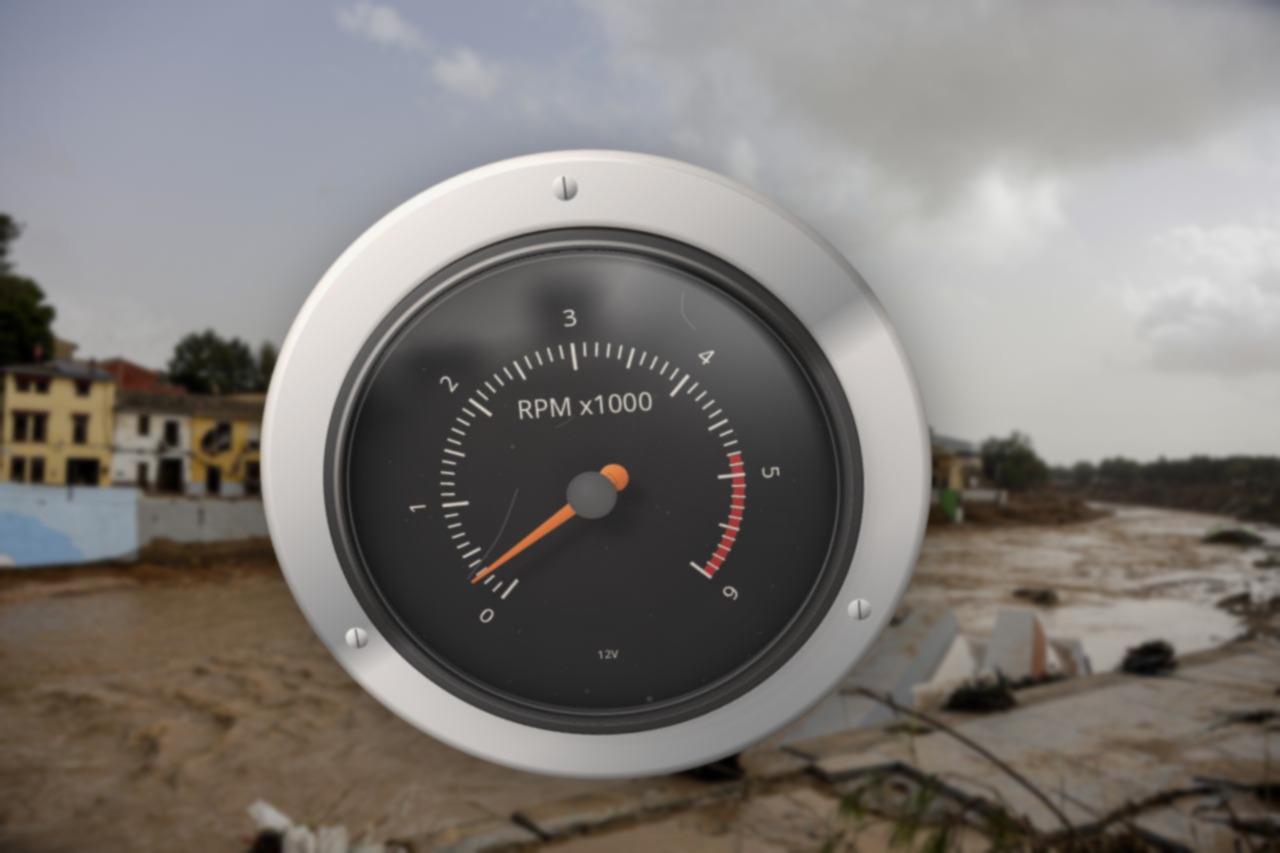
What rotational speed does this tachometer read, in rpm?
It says 300 rpm
